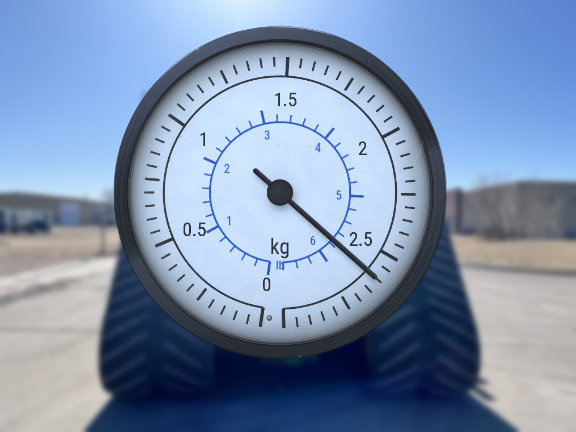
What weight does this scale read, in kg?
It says 2.6 kg
